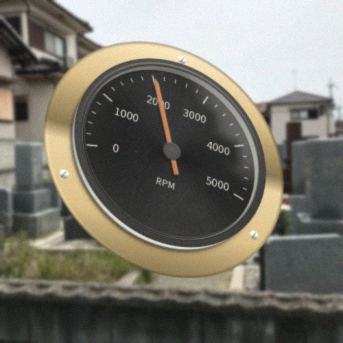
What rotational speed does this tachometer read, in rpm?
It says 2000 rpm
